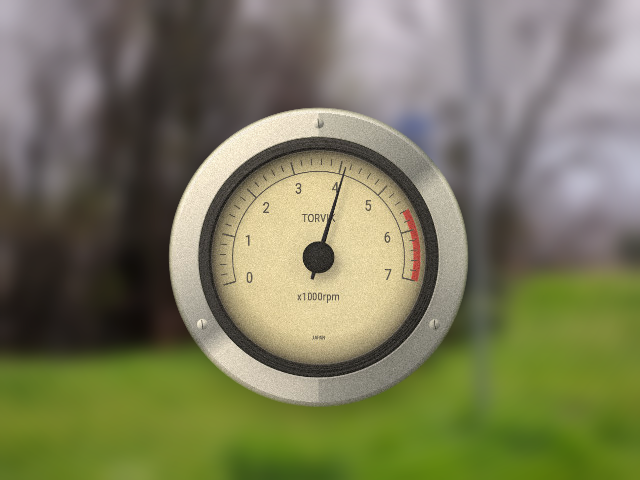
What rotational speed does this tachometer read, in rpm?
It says 4100 rpm
